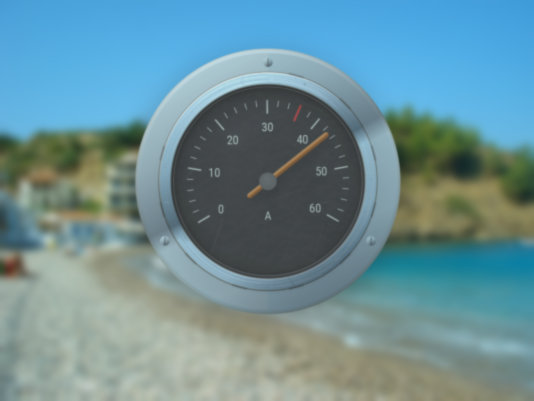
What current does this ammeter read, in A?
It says 43 A
